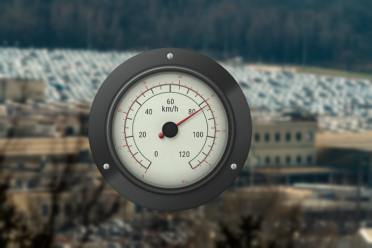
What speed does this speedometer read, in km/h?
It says 82.5 km/h
